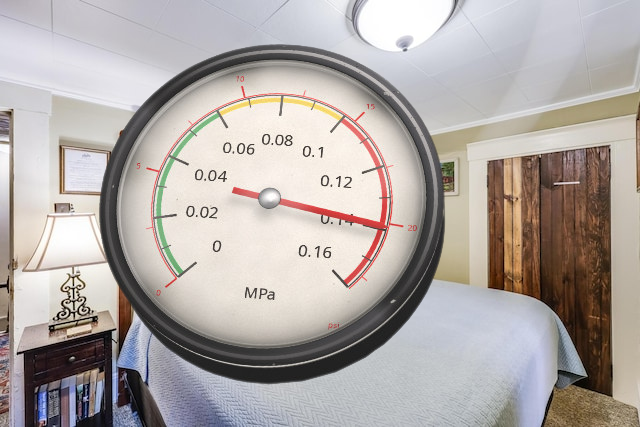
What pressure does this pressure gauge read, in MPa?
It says 0.14 MPa
